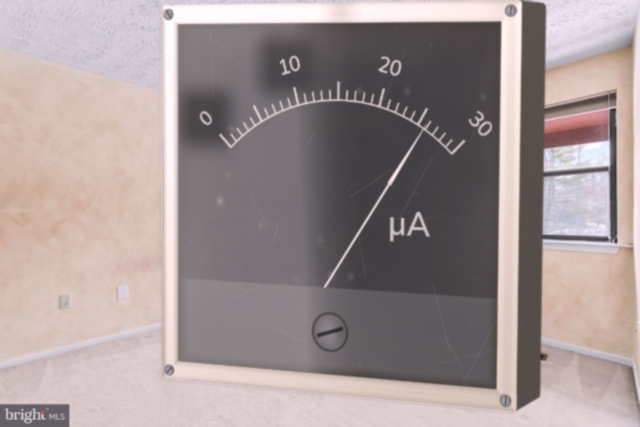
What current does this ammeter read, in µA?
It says 26 µA
